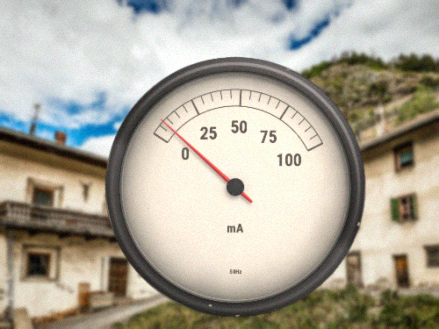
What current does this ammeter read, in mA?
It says 7.5 mA
